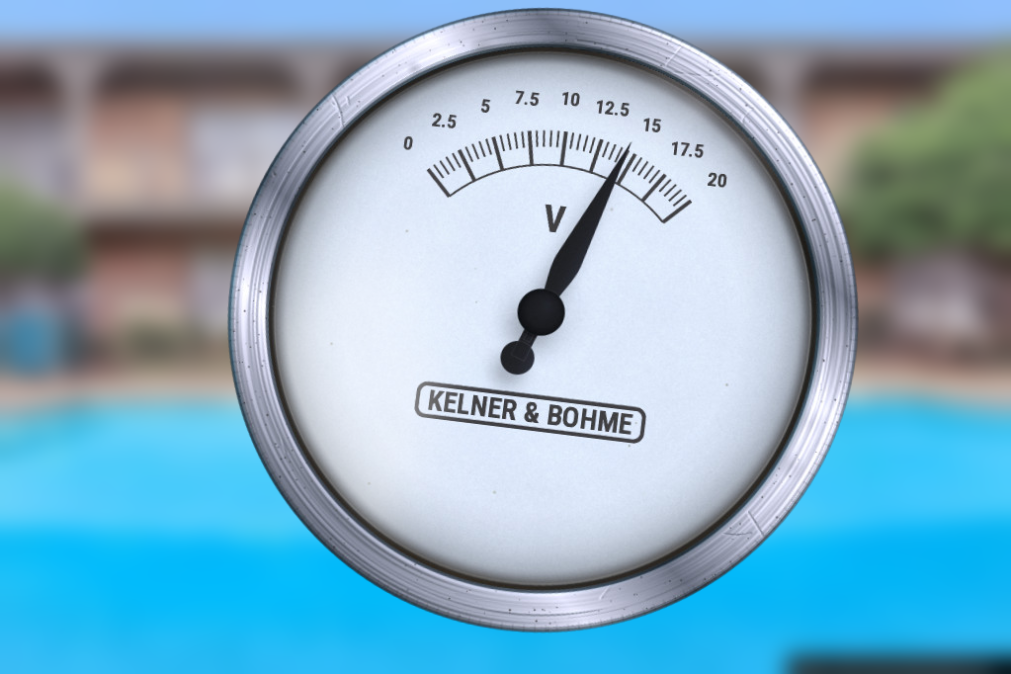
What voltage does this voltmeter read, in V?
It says 14.5 V
